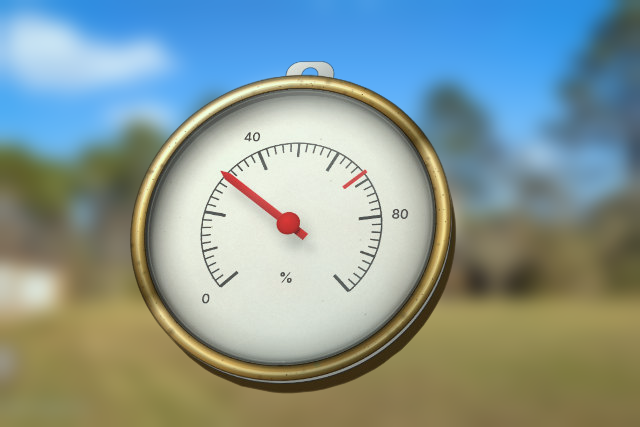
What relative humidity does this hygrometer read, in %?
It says 30 %
